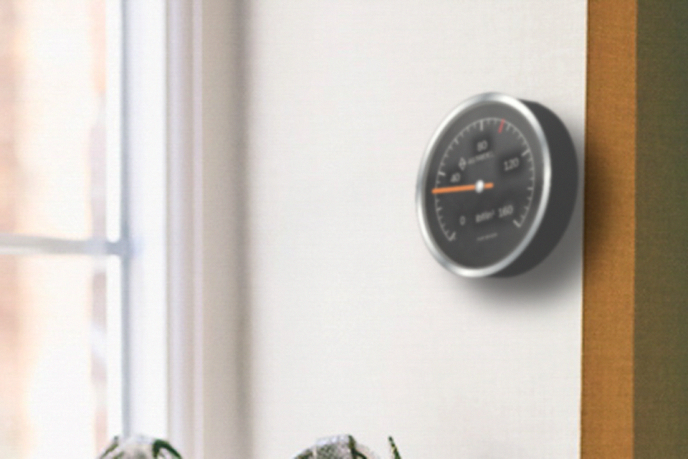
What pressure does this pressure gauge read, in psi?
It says 30 psi
